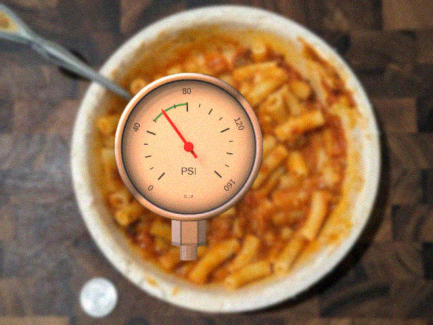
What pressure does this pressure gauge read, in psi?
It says 60 psi
